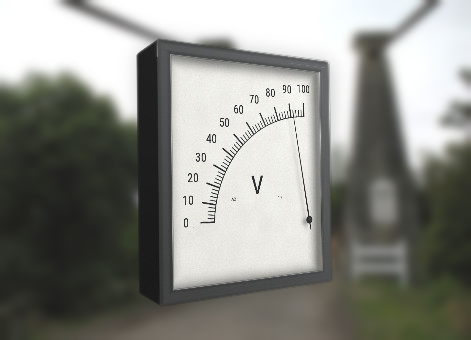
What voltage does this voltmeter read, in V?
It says 90 V
